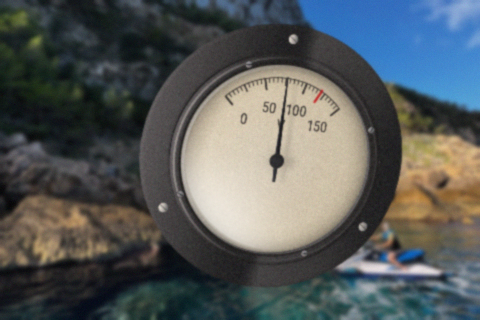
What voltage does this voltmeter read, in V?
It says 75 V
